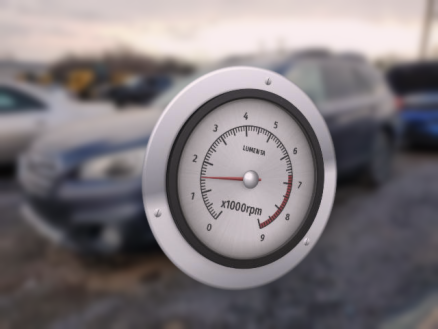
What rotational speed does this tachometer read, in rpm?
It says 1500 rpm
